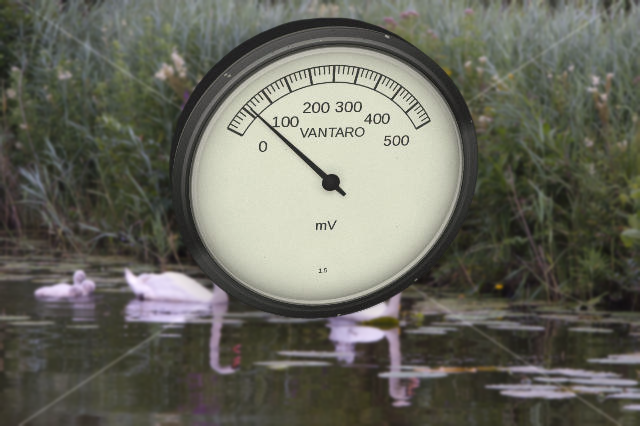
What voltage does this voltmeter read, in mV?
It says 60 mV
